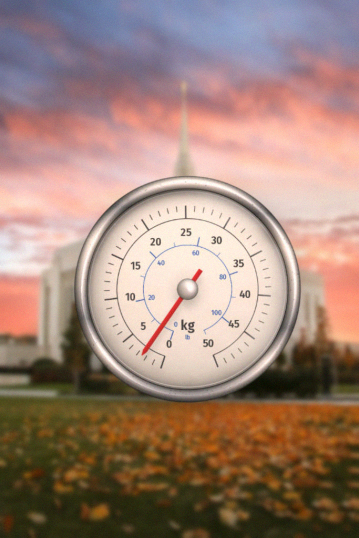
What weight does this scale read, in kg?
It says 2.5 kg
